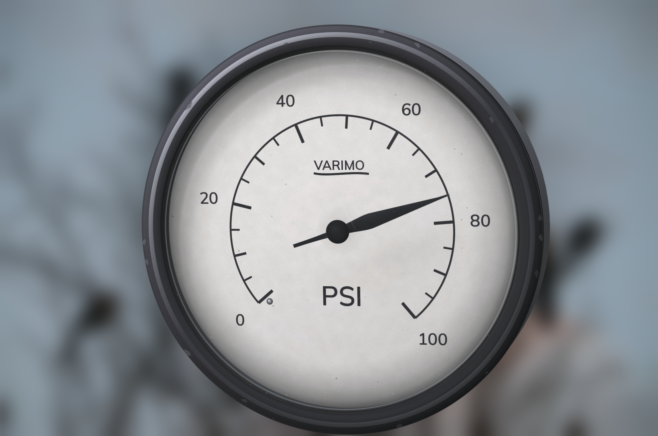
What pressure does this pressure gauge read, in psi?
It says 75 psi
